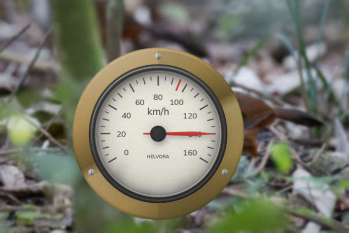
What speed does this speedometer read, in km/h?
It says 140 km/h
